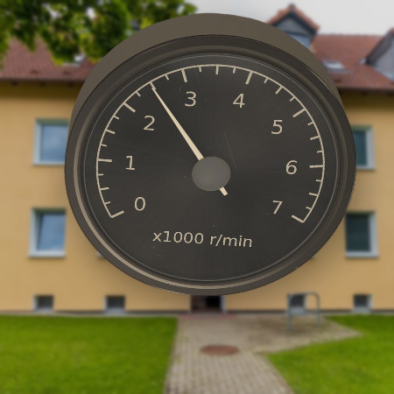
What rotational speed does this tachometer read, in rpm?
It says 2500 rpm
